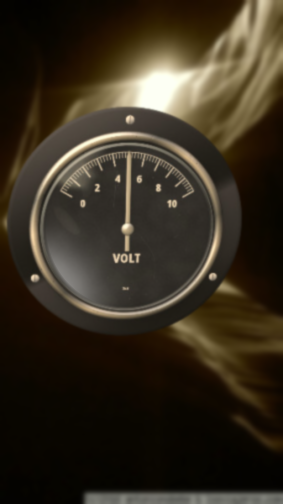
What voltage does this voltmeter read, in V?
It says 5 V
